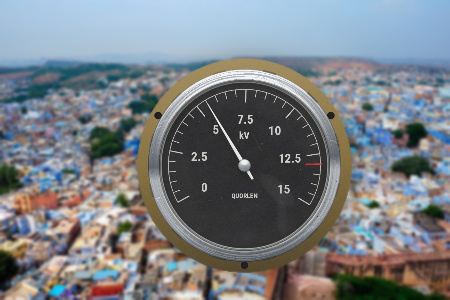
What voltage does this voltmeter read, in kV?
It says 5.5 kV
